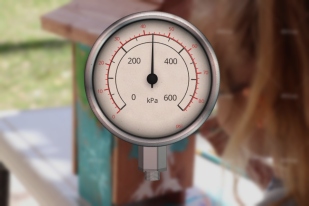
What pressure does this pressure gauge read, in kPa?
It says 300 kPa
